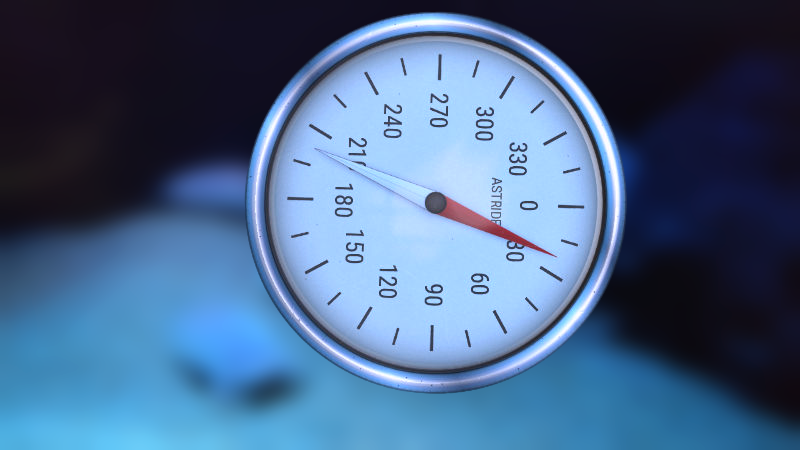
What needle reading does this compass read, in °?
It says 22.5 °
